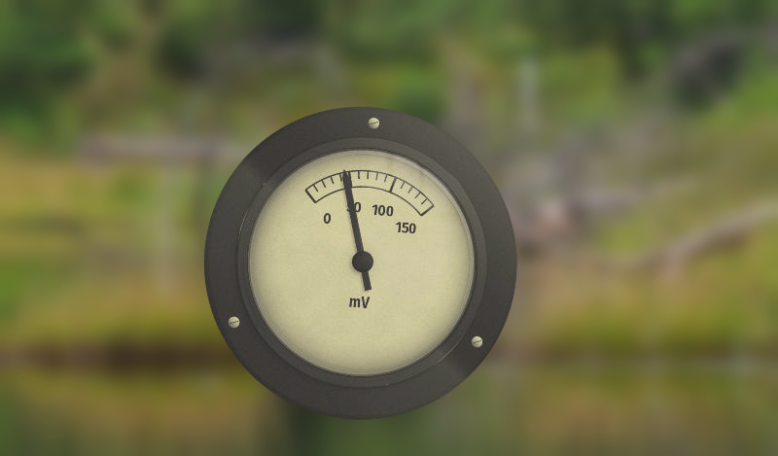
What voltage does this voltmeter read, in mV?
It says 45 mV
